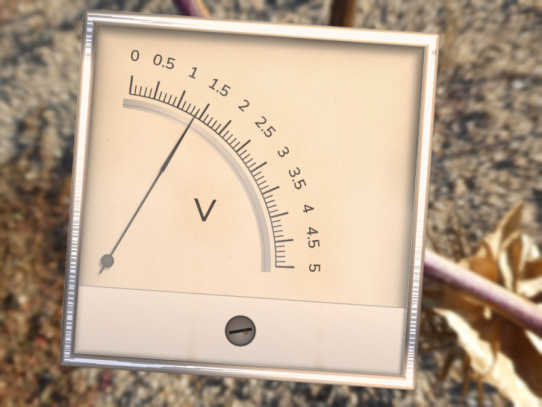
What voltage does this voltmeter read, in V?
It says 1.4 V
